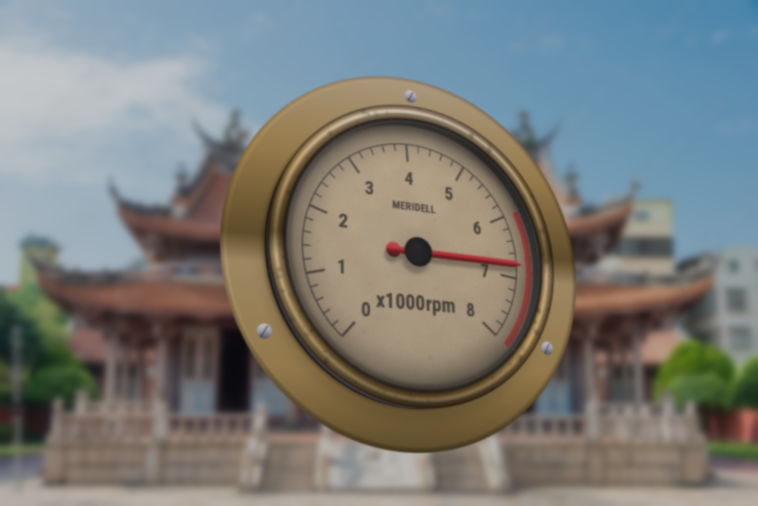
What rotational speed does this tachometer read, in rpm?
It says 6800 rpm
